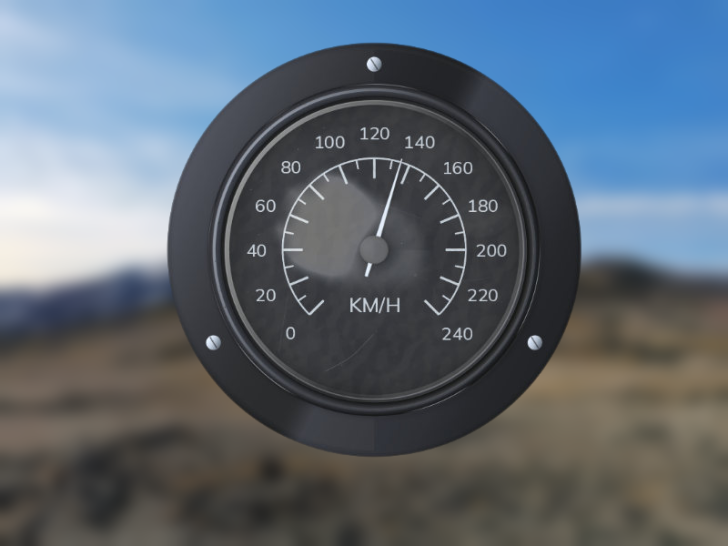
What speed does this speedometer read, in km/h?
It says 135 km/h
